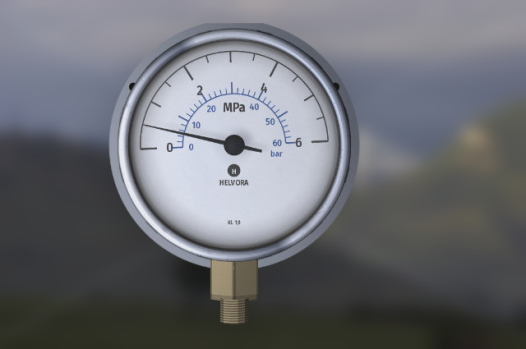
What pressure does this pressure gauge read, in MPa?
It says 0.5 MPa
